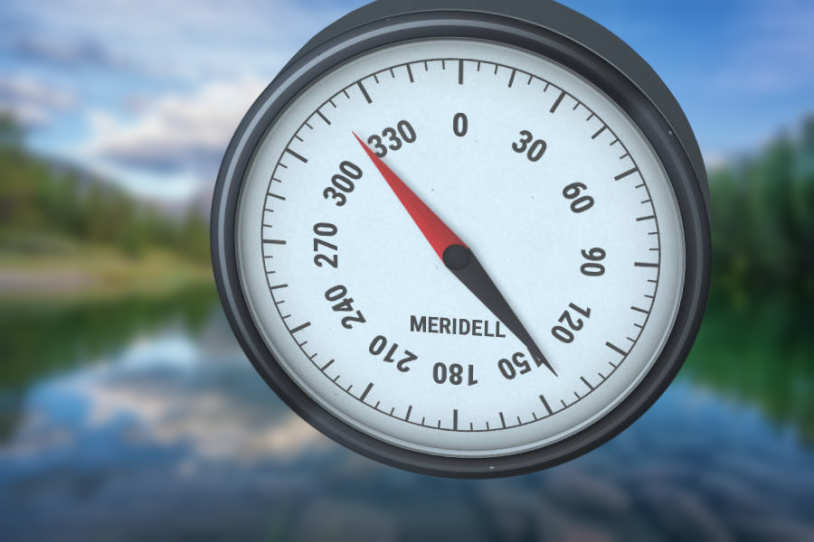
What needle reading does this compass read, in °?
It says 320 °
